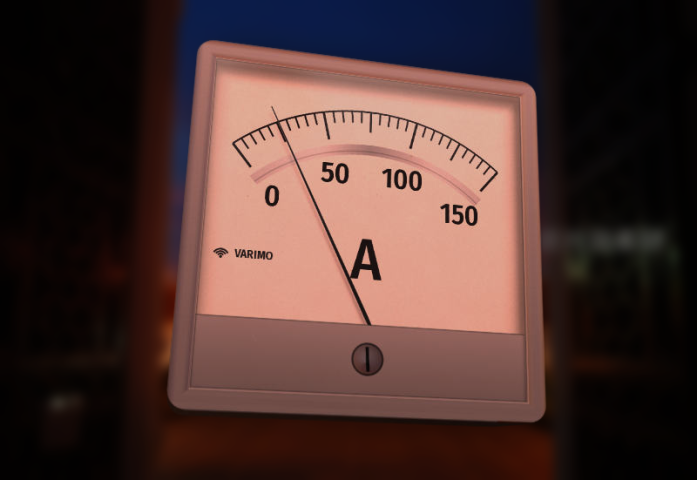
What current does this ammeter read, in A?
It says 25 A
